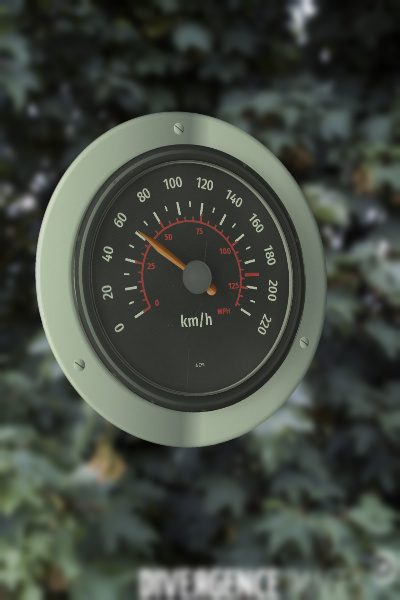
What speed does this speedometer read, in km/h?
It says 60 km/h
